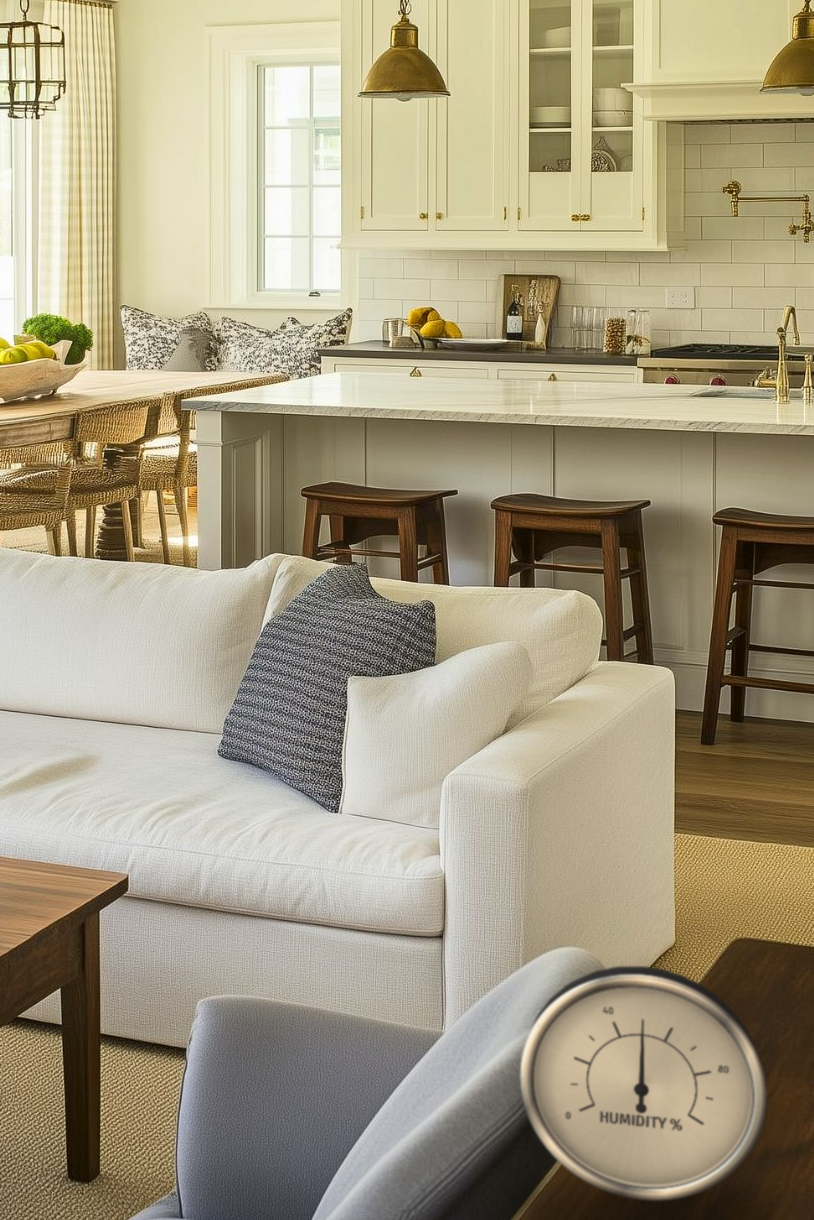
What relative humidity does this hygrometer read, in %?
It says 50 %
